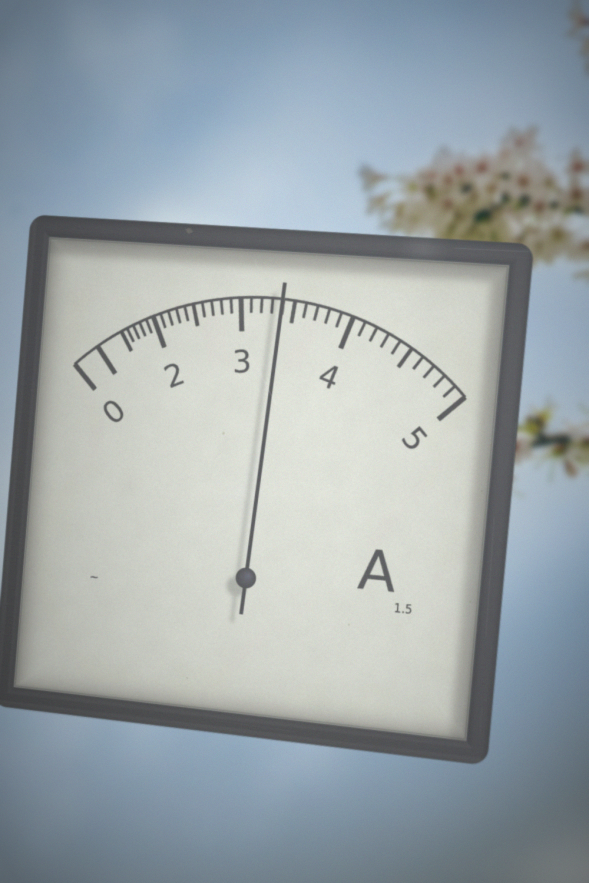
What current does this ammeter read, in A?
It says 3.4 A
